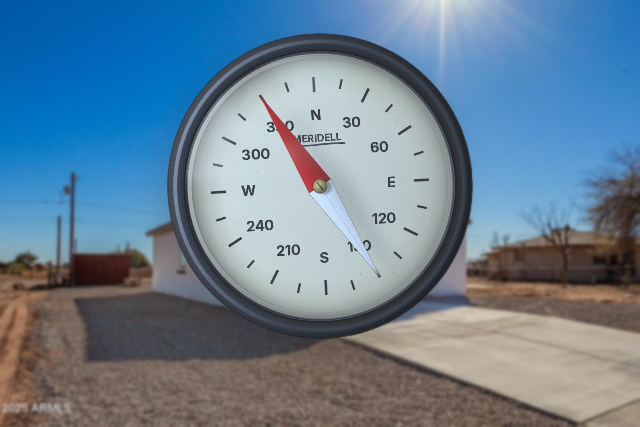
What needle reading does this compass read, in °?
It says 330 °
